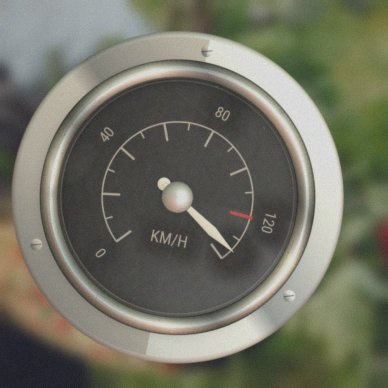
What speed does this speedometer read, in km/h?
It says 135 km/h
